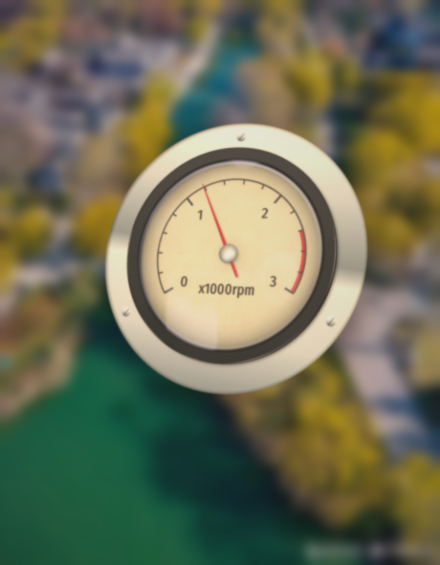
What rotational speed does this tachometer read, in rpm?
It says 1200 rpm
